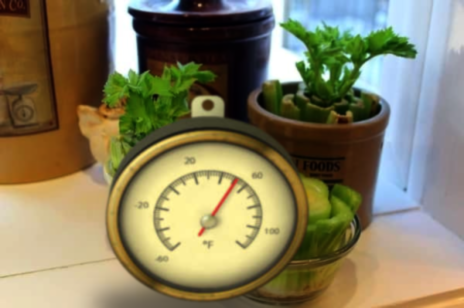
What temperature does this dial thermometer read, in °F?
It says 50 °F
